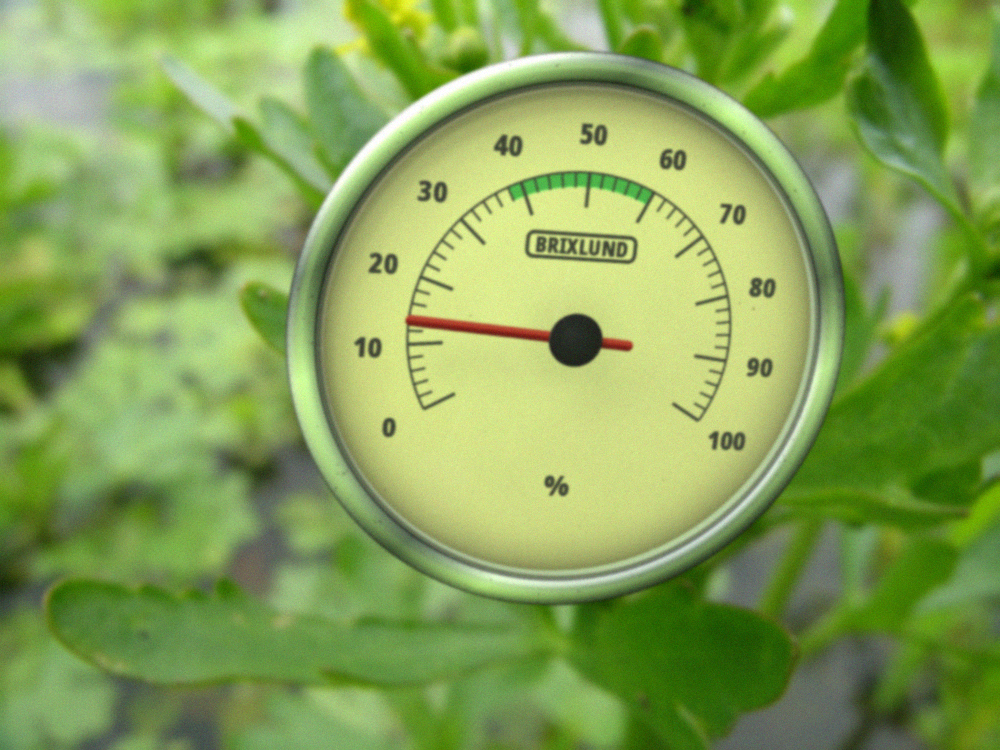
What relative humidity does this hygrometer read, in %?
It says 14 %
